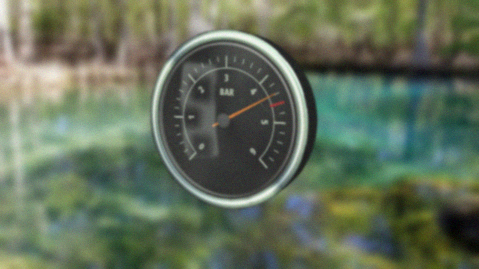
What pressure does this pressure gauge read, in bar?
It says 4.4 bar
